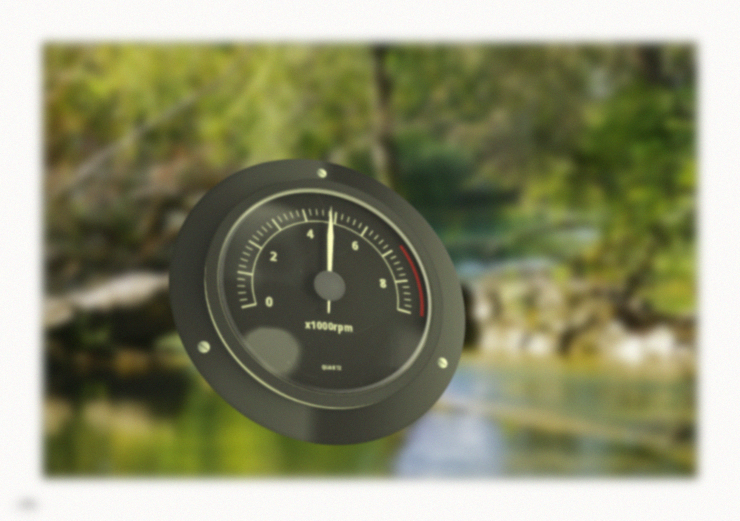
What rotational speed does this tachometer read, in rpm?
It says 4800 rpm
